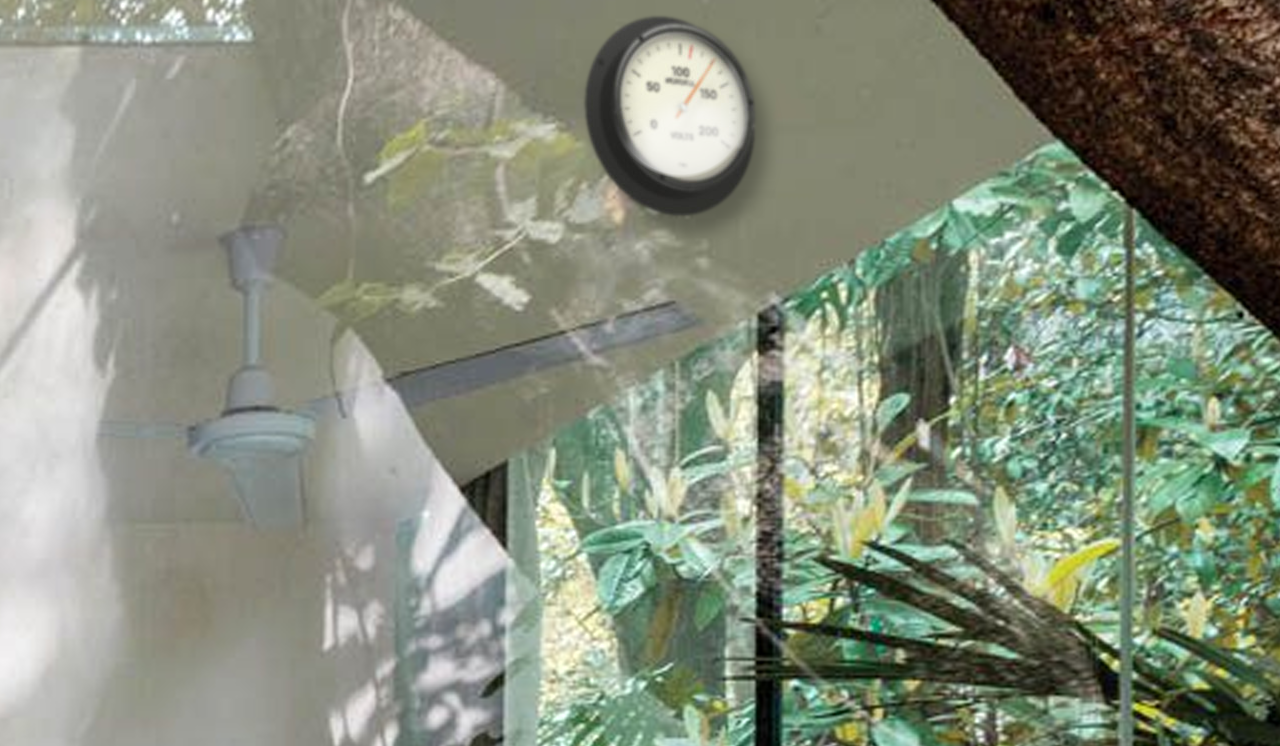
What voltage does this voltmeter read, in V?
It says 130 V
